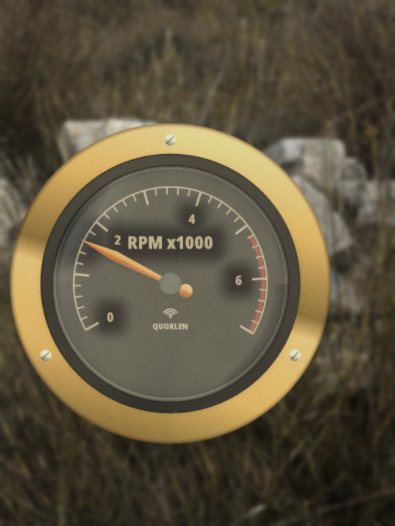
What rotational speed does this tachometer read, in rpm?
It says 1600 rpm
